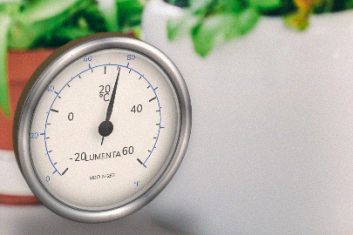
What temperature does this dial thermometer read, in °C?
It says 24 °C
